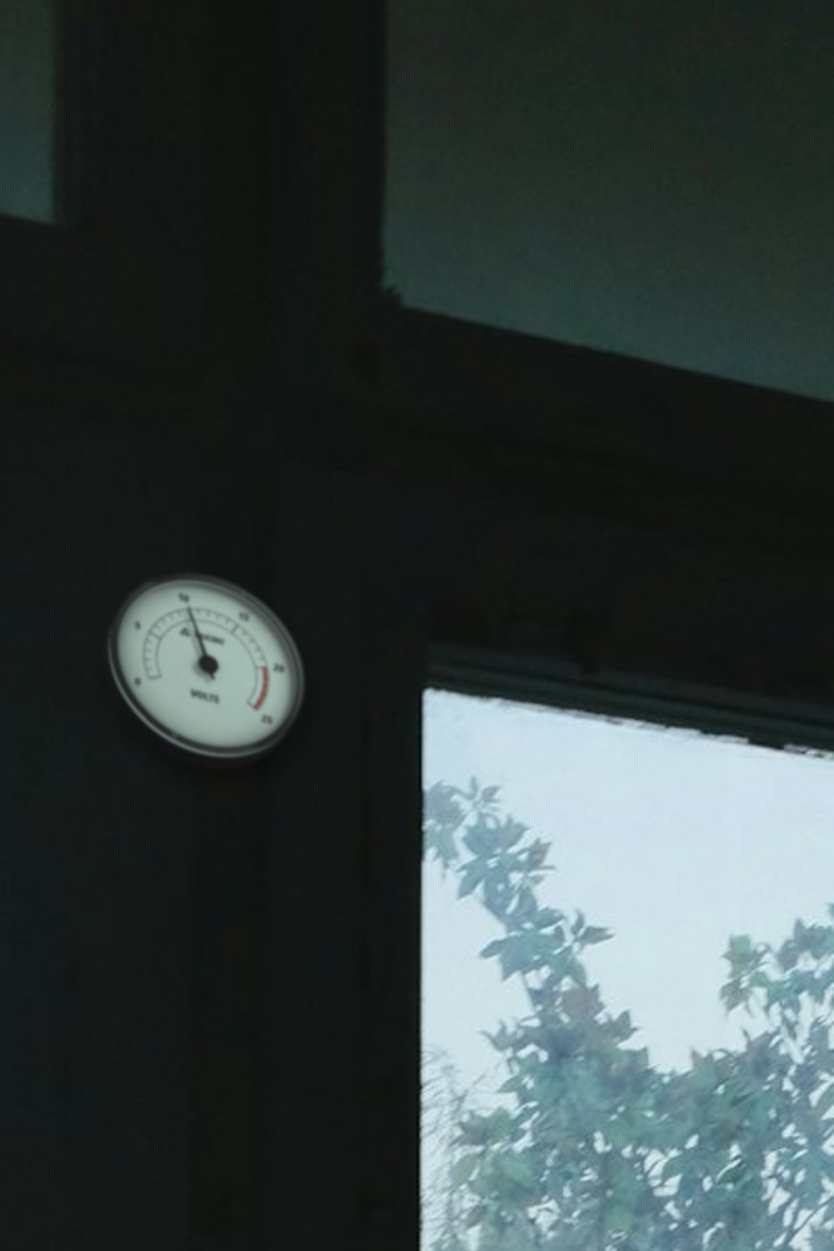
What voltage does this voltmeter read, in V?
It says 10 V
